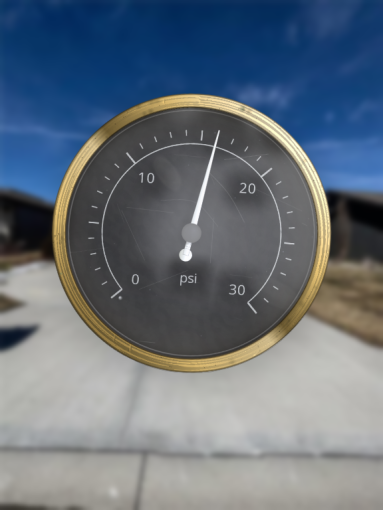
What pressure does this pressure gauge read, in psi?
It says 16 psi
